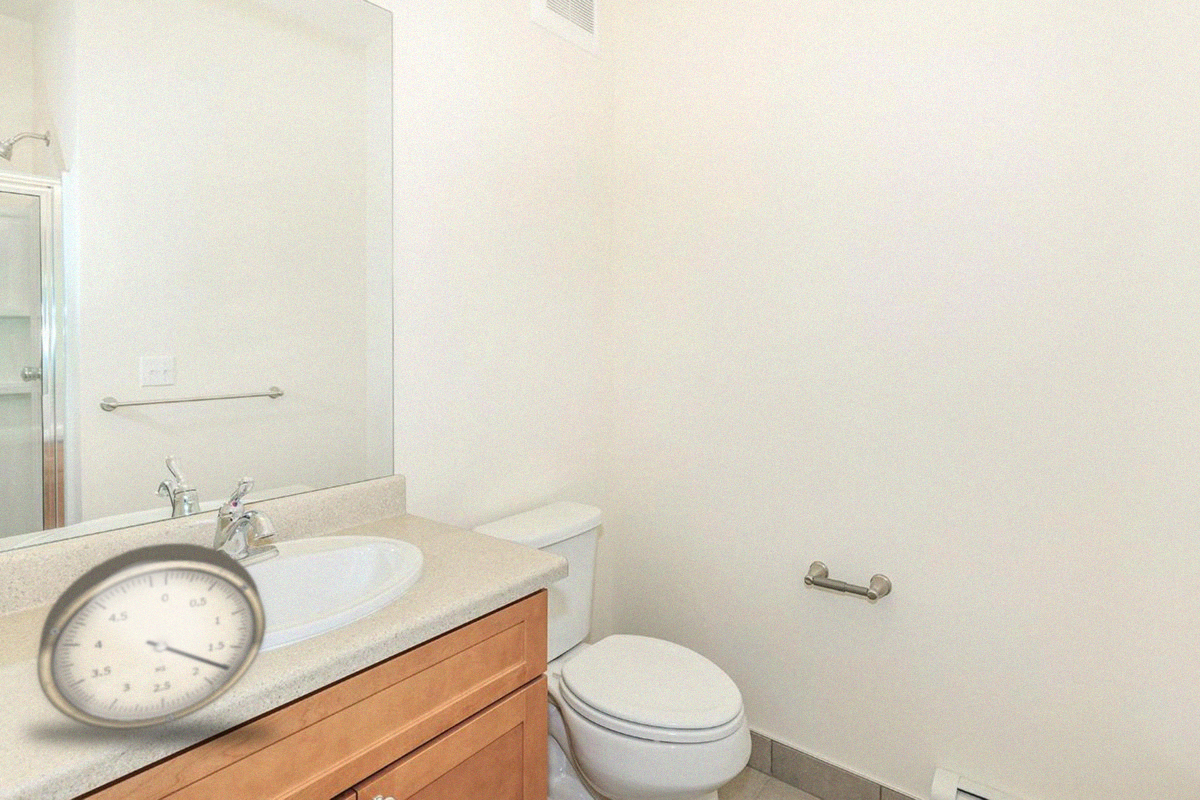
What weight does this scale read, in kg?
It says 1.75 kg
